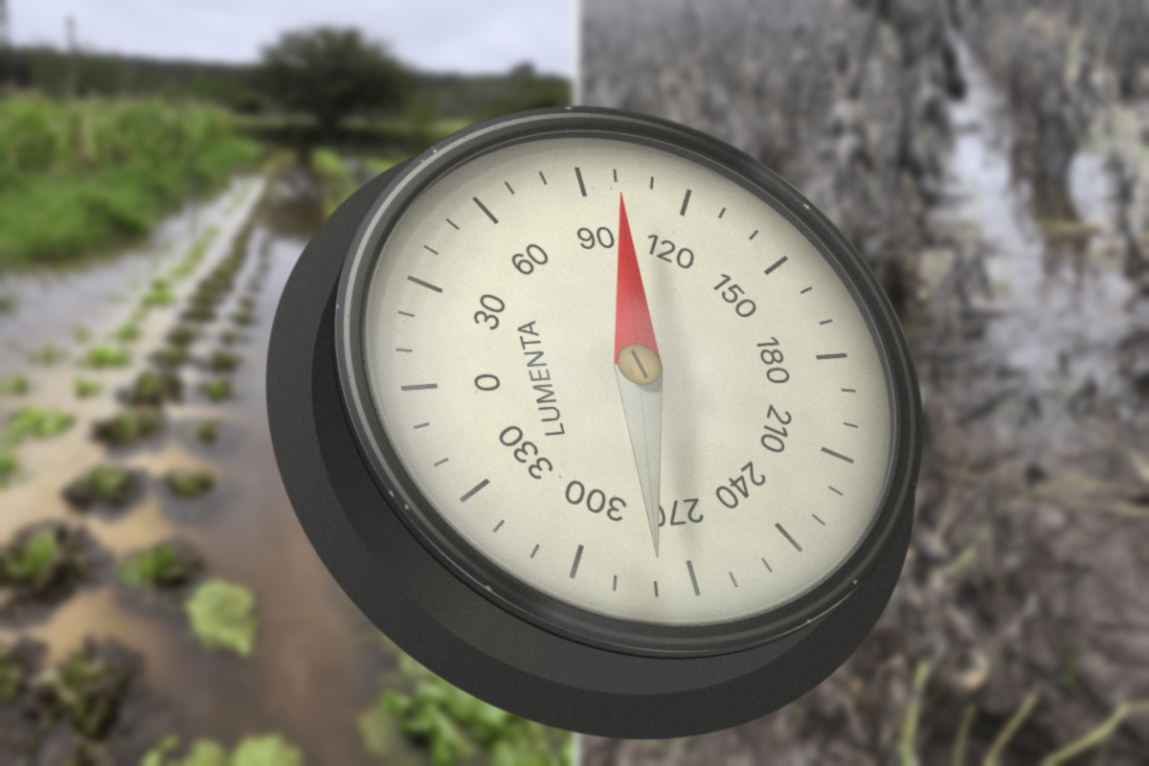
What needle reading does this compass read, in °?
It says 100 °
